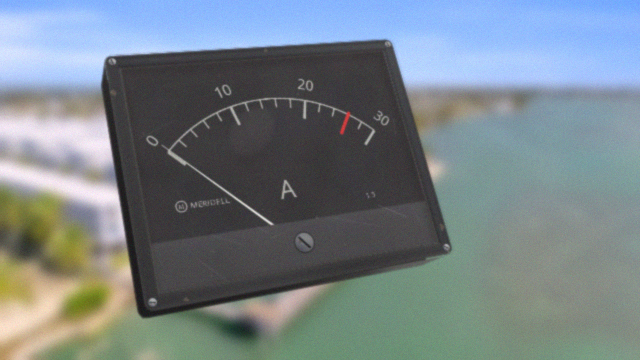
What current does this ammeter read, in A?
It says 0 A
